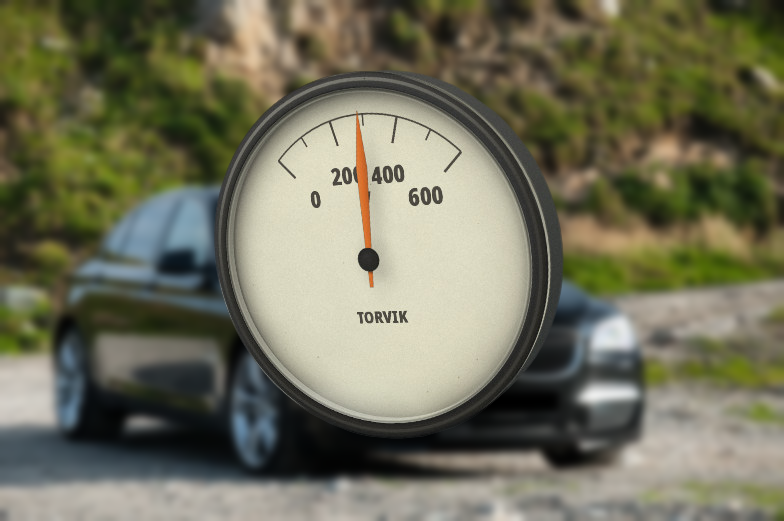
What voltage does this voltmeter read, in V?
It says 300 V
